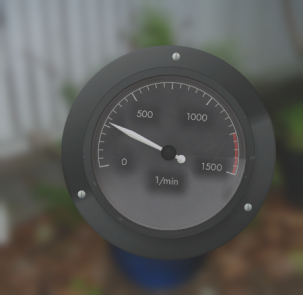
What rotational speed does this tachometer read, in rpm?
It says 275 rpm
